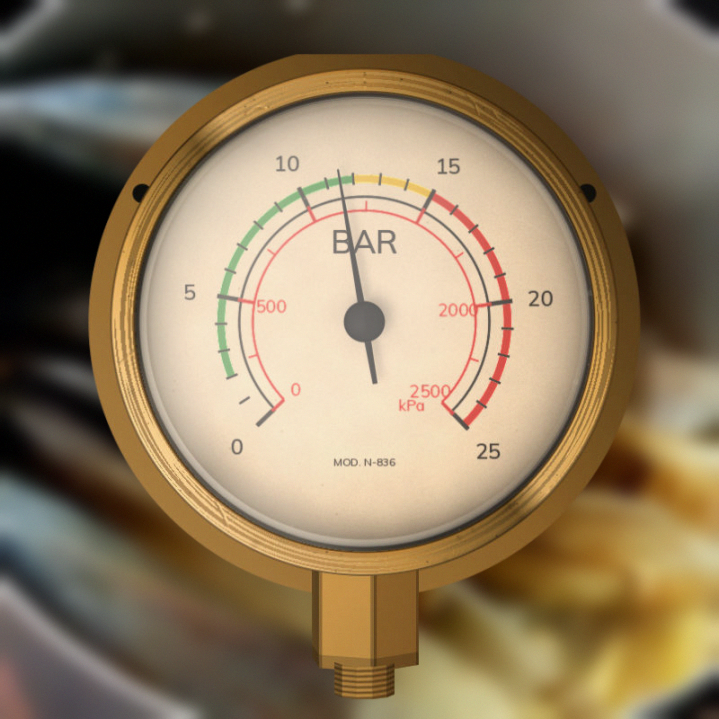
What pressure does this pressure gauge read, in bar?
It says 11.5 bar
